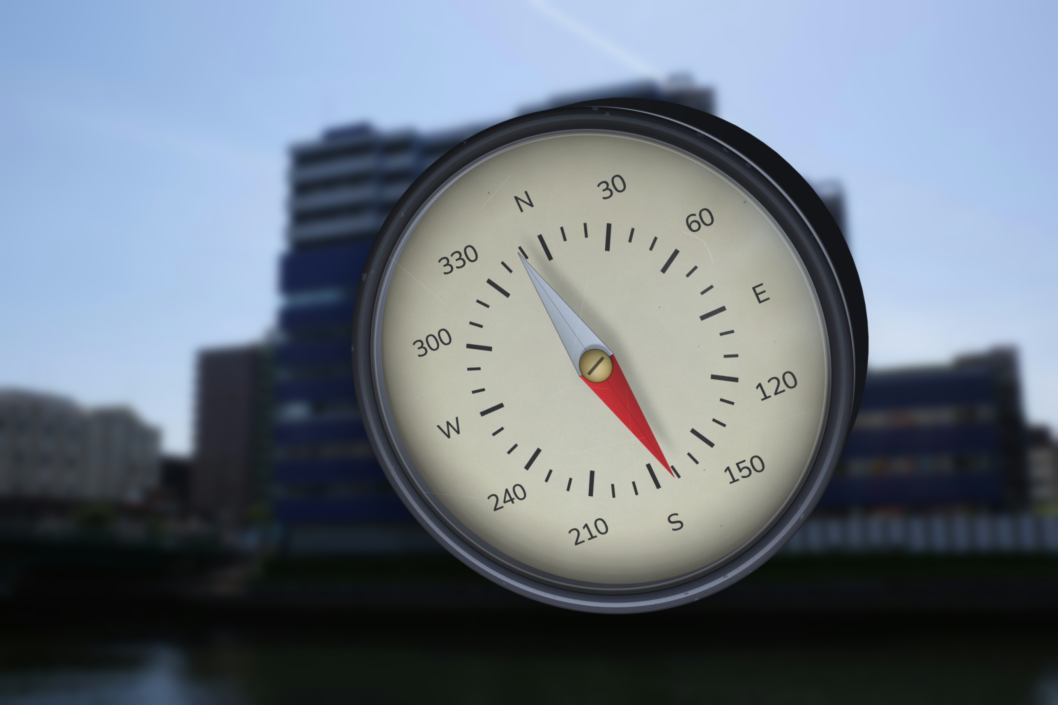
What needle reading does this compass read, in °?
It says 170 °
